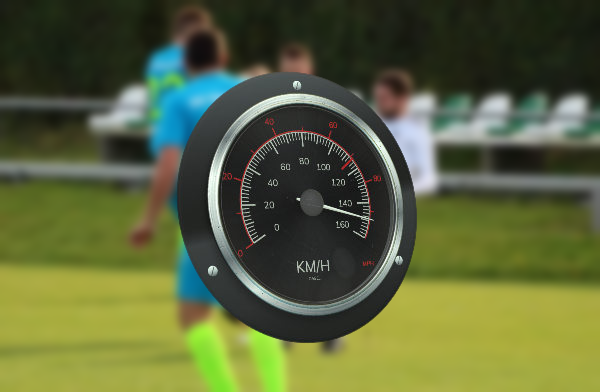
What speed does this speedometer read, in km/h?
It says 150 km/h
